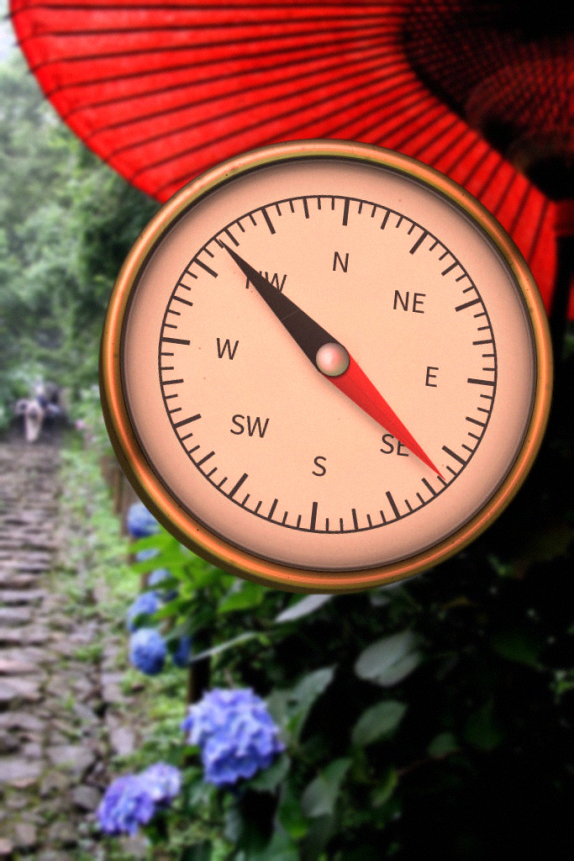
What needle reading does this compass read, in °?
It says 130 °
